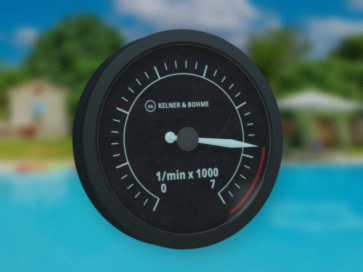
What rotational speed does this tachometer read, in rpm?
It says 5800 rpm
